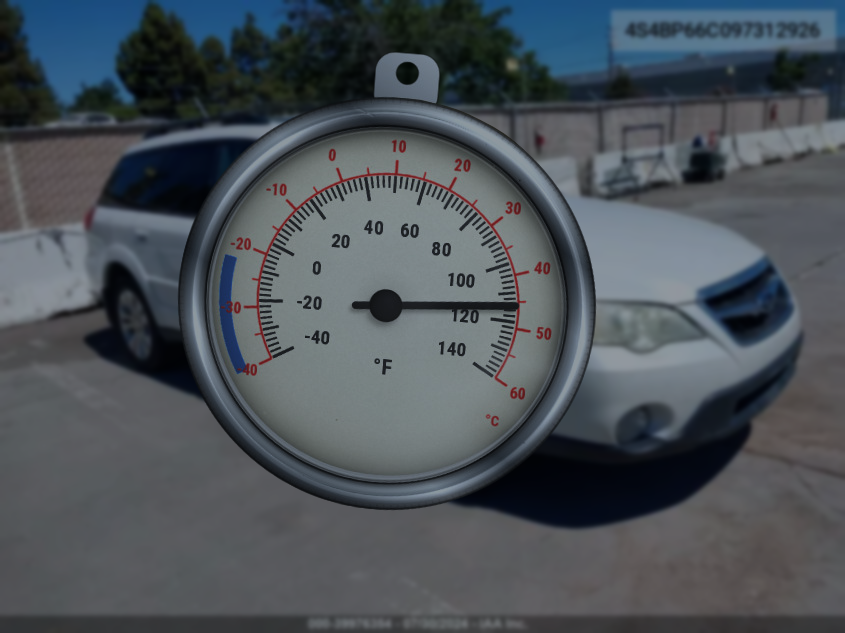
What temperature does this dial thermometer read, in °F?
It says 114 °F
